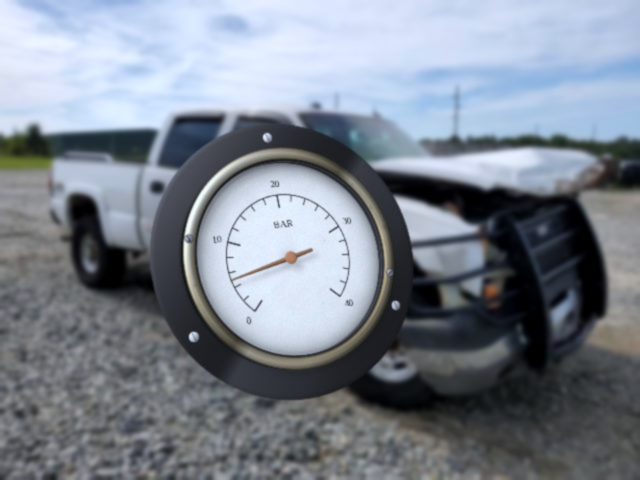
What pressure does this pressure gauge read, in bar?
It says 5 bar
